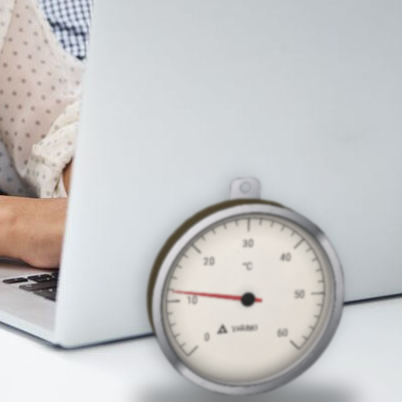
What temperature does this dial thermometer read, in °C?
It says 12 °C
